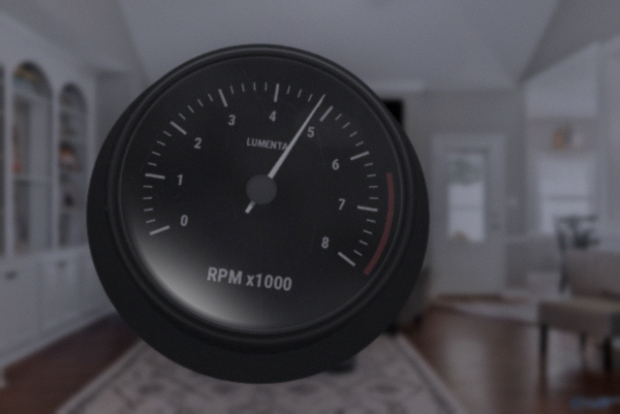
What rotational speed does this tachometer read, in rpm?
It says 4800 rpm
